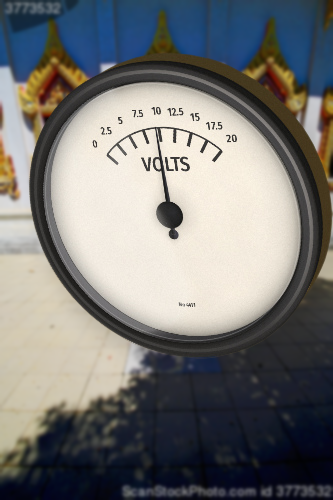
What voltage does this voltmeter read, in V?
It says 10 V
